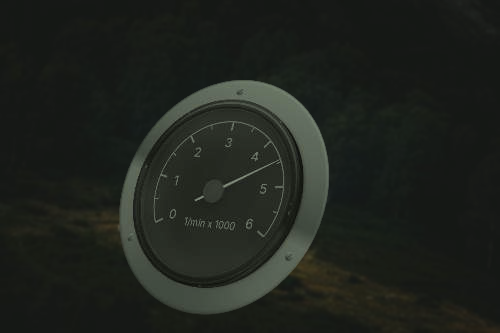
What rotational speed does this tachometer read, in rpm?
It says 4500 rpm
